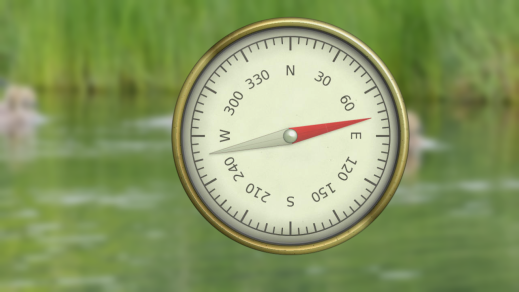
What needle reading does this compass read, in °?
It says 77.5 °
